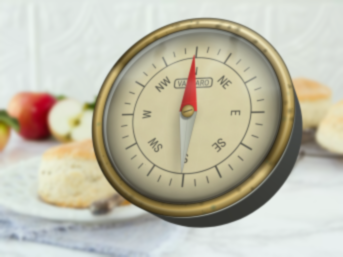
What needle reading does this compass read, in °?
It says 0 °
